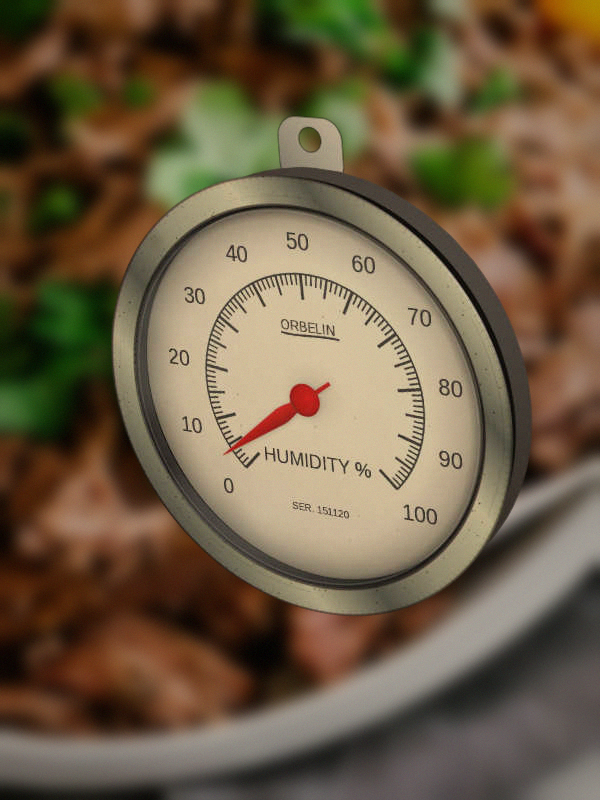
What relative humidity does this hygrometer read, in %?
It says 4 %
